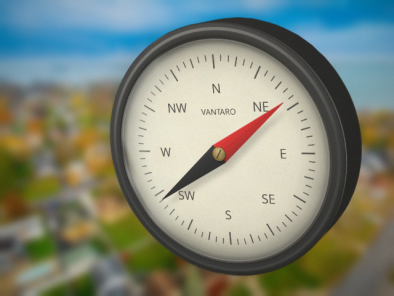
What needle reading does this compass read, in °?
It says 55 °
